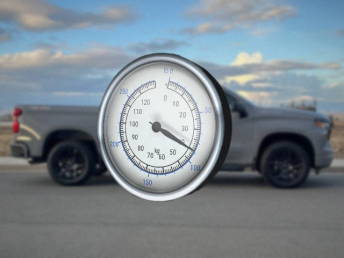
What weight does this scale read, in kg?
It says 40 kg
